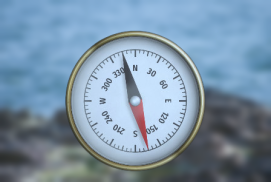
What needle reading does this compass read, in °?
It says 165 °
